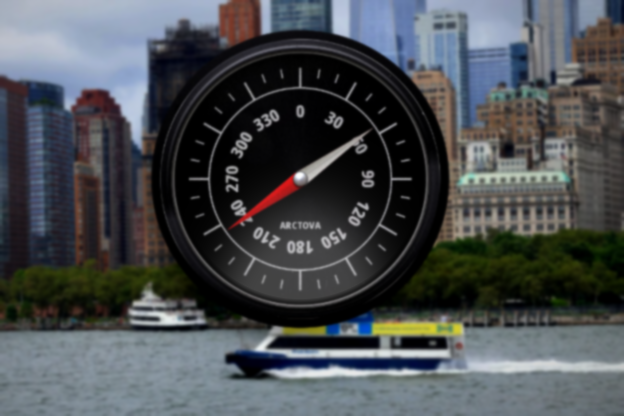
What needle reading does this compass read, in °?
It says 235 °
